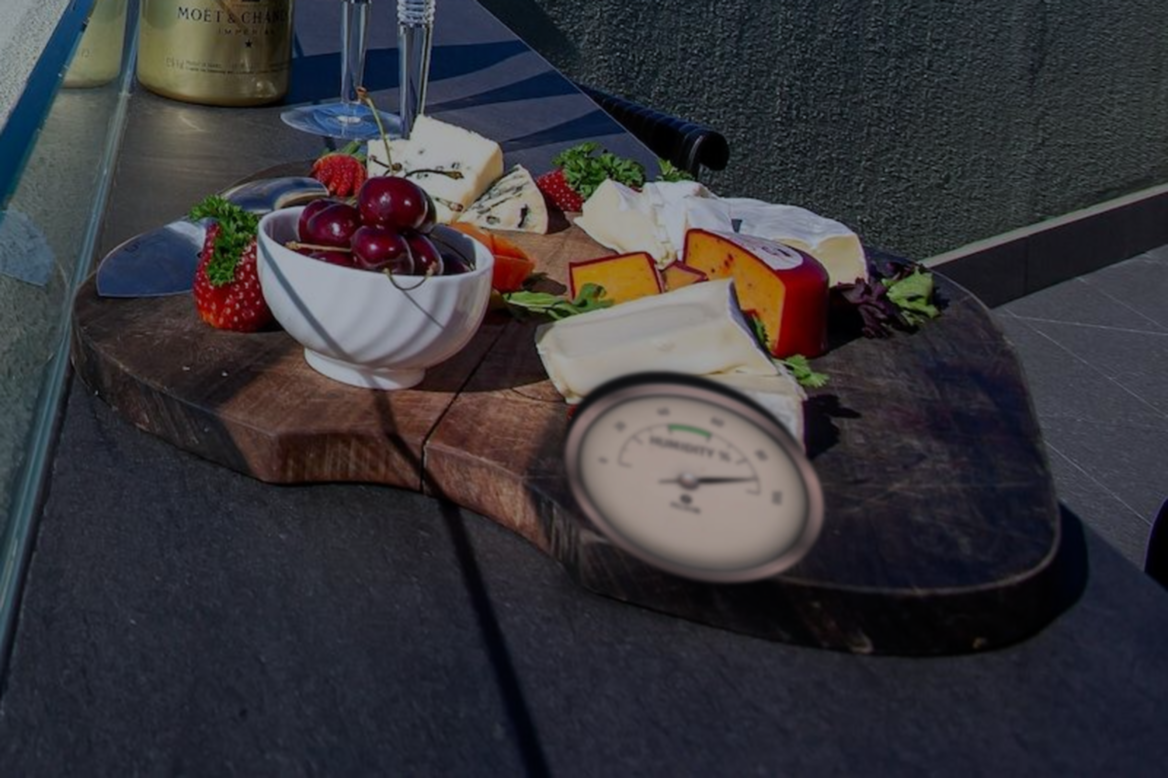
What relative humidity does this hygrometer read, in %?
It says 90 %
